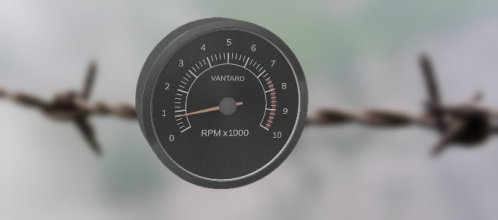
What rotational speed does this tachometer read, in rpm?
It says 800 rpm
